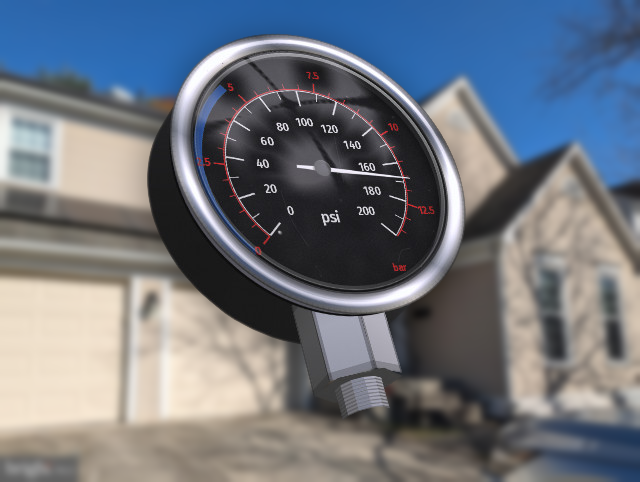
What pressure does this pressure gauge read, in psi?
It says 170 psi
